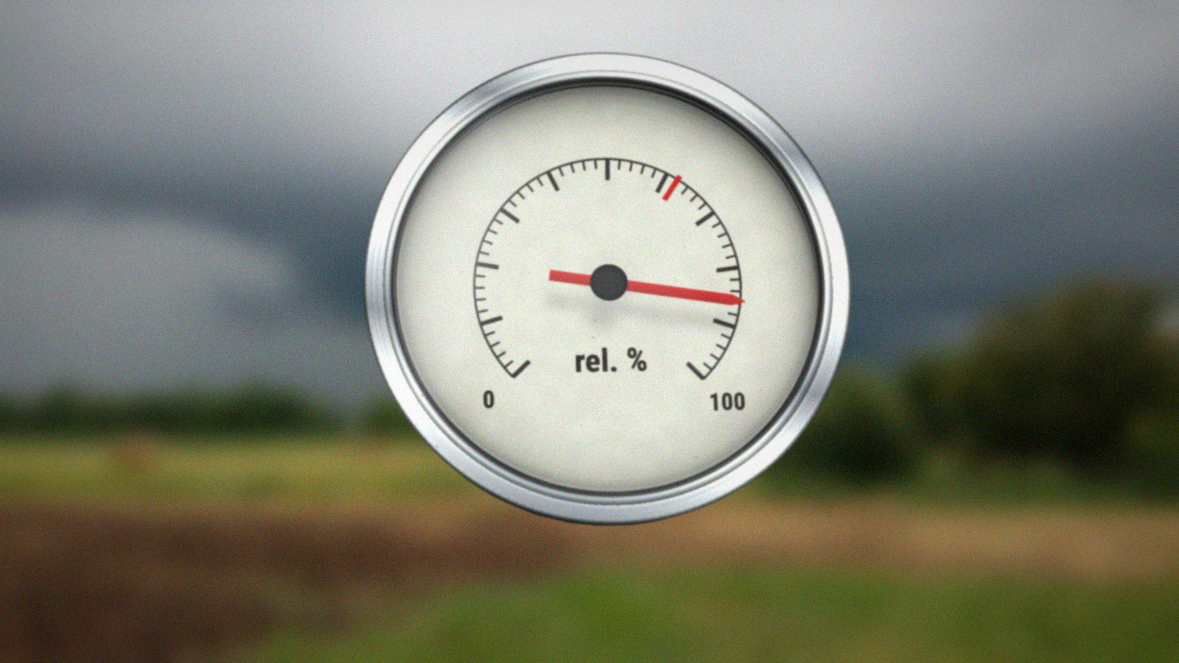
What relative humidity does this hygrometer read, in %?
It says 86 %
